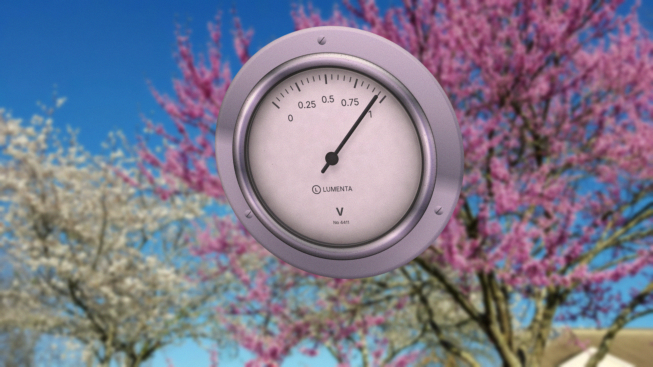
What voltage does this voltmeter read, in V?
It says 0.95 V
